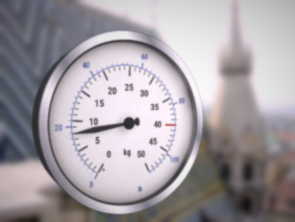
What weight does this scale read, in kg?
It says 8 kg
